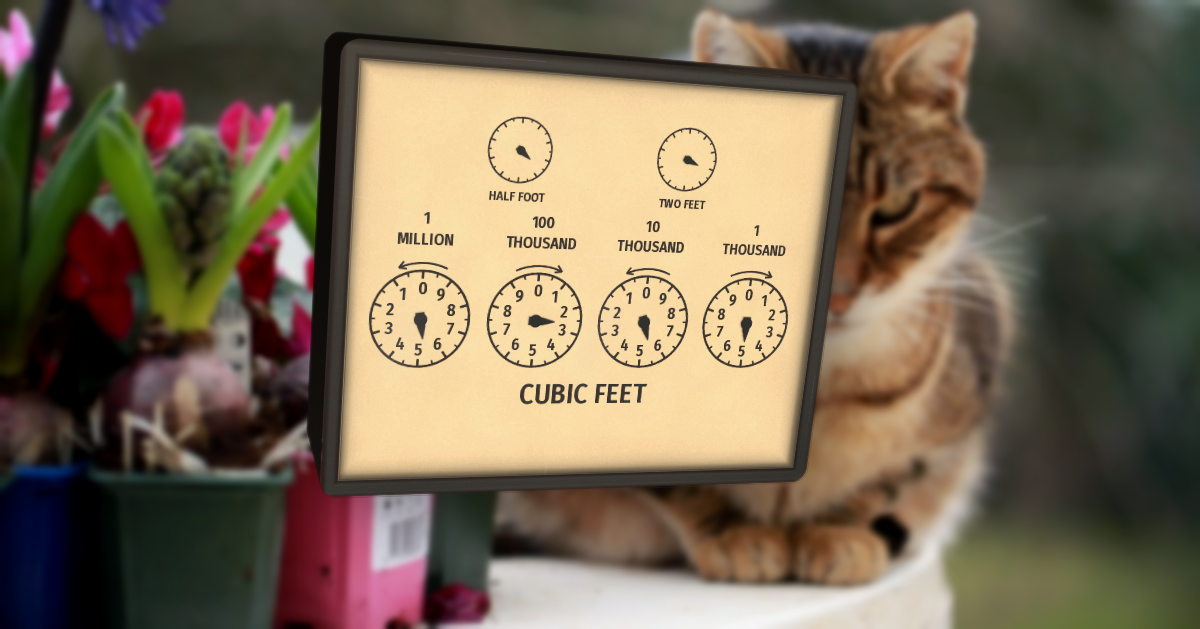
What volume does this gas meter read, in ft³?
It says 525500 ft³
